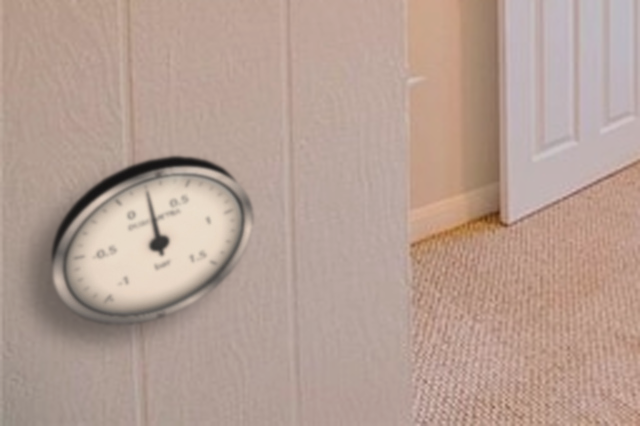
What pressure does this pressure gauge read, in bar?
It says 0.2 bar
